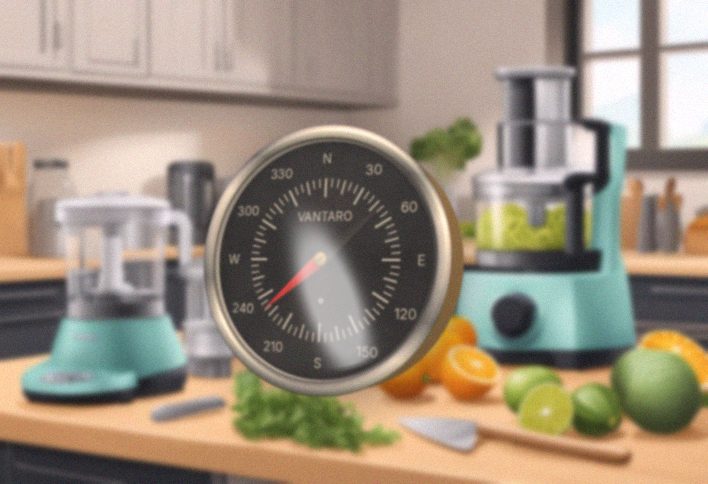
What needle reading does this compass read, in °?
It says 230 °
